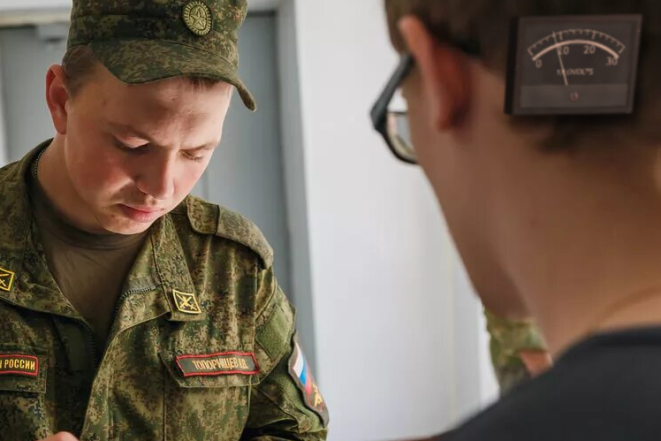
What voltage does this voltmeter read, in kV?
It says 8 kV
